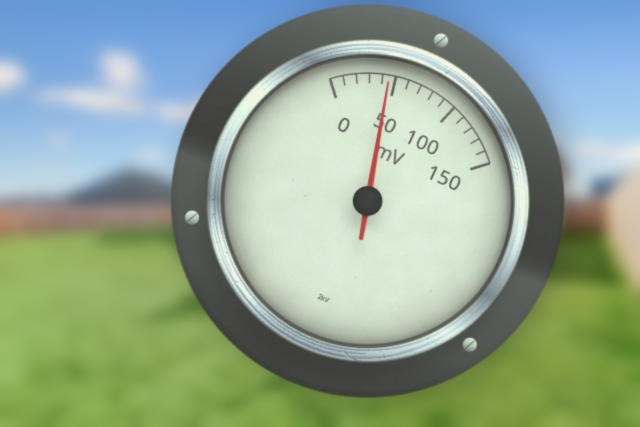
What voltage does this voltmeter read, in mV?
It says 45 mV
